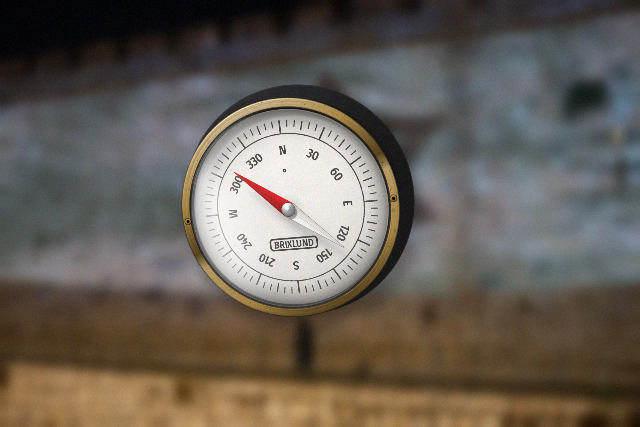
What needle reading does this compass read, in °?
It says 310 °
